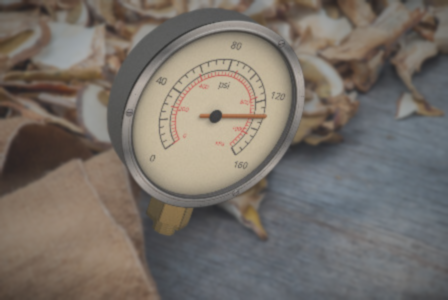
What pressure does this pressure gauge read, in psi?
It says 130 psi
